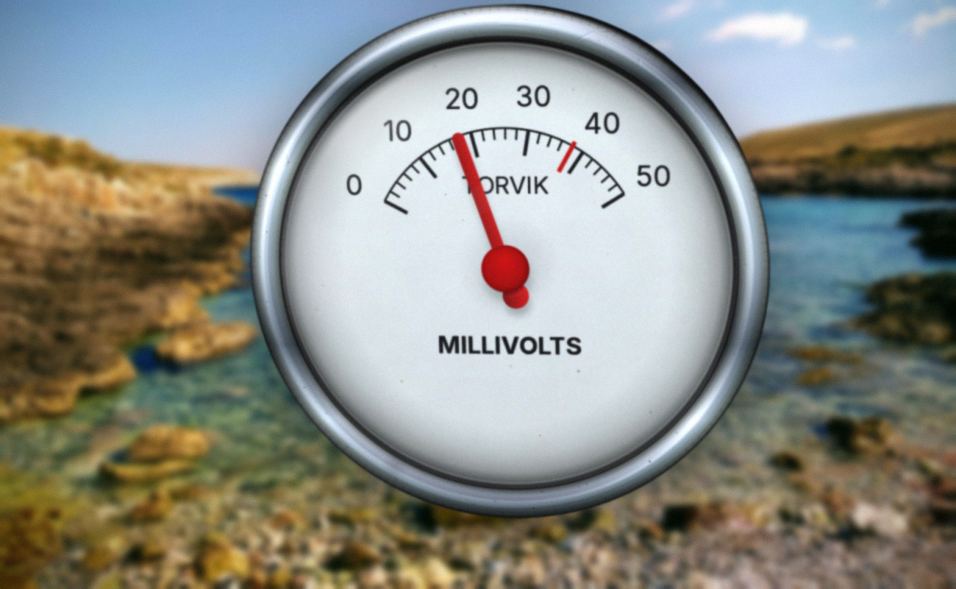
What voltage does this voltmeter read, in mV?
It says 18 mV
